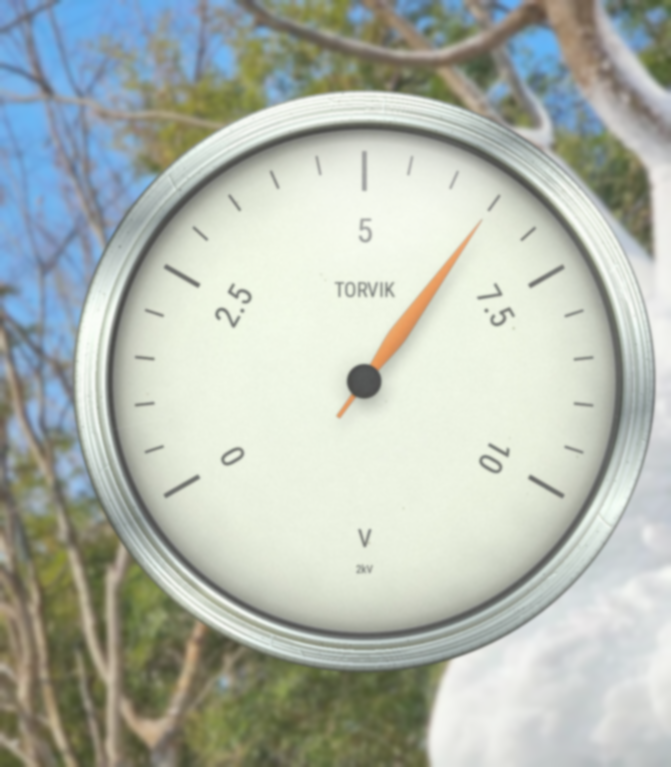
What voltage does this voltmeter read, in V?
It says 6.5 V
